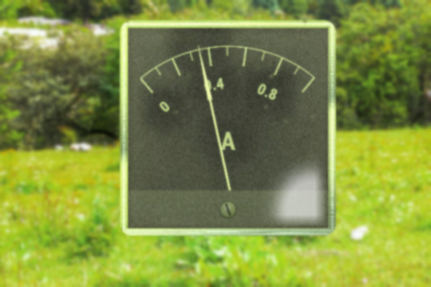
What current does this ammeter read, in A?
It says 0.35 A
